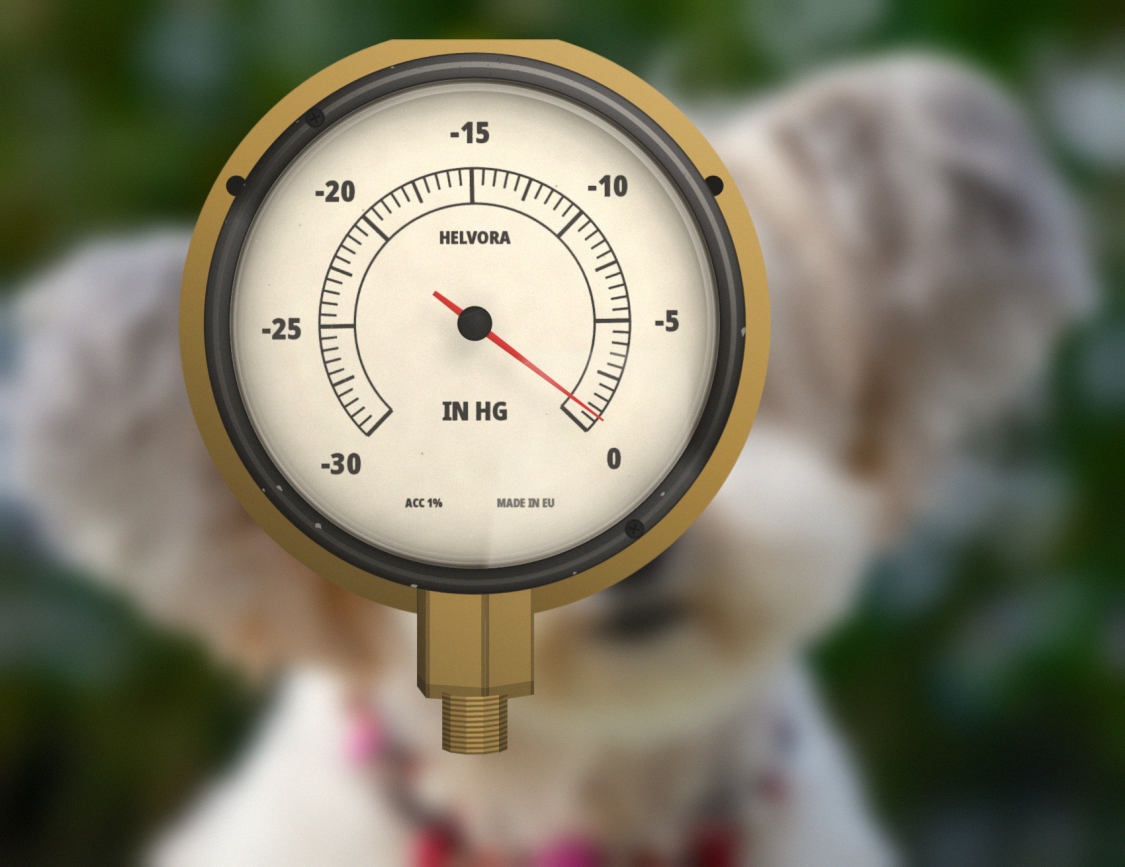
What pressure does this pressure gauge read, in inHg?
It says -0.75 inHg
